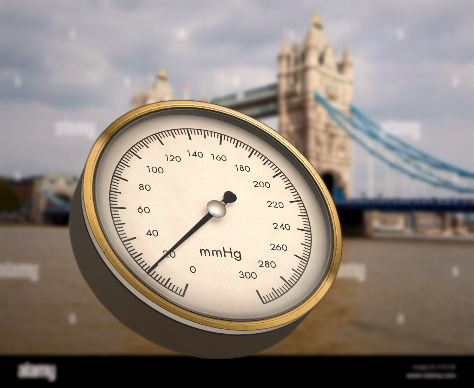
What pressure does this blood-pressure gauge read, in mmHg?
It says 20 mmHg
